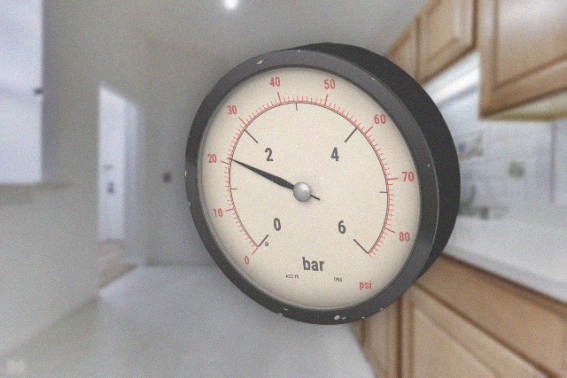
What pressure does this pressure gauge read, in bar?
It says 1.5 bar
